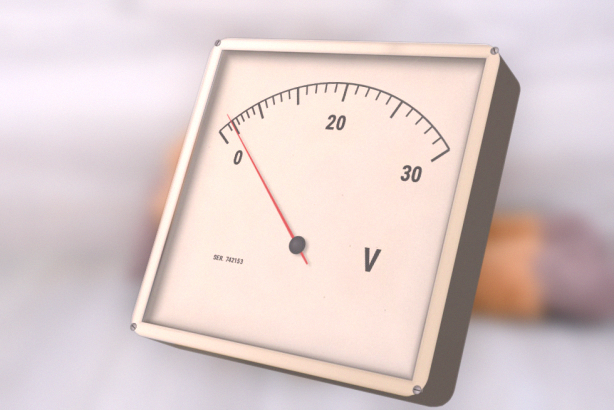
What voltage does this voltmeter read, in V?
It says 5 V
